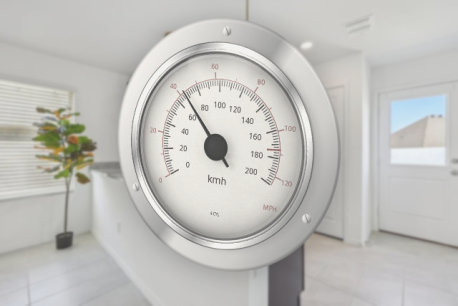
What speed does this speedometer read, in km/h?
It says 70 km/h
